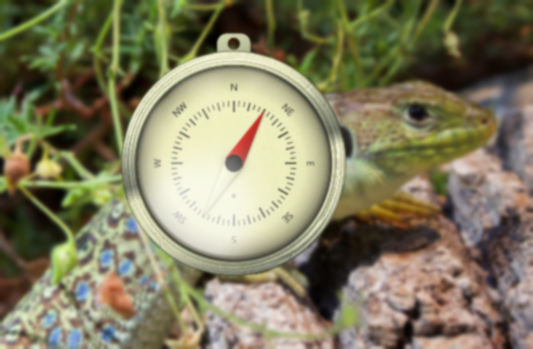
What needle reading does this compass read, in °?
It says 30 °
